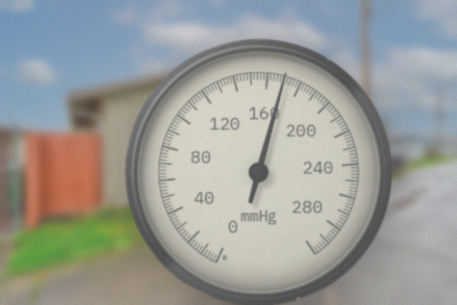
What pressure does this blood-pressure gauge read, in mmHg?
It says 170 mmHg
